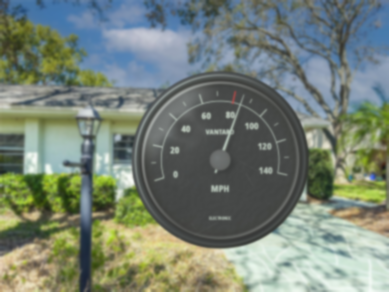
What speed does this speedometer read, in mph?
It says 85 mph
